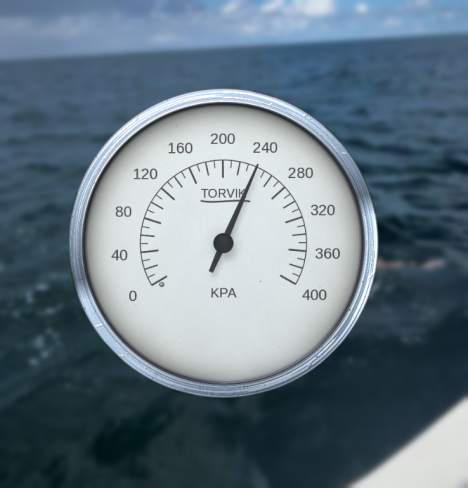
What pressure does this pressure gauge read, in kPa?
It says 240 kPa
